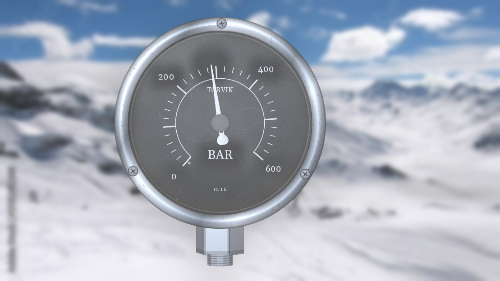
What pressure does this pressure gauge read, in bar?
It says 290 bar
